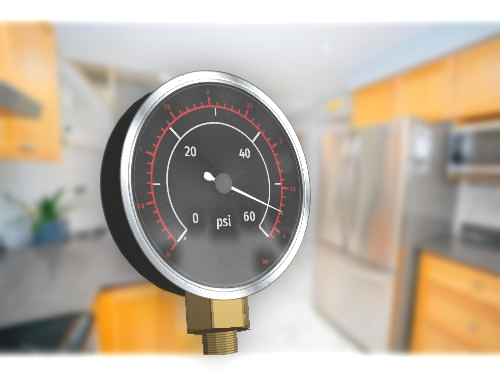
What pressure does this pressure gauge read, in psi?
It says 55 psi
